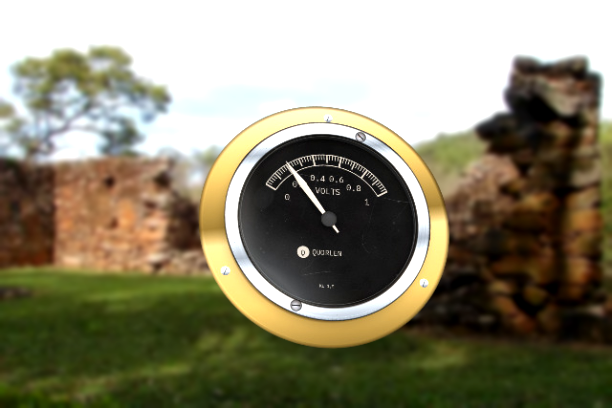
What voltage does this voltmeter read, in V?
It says 0.2 V
